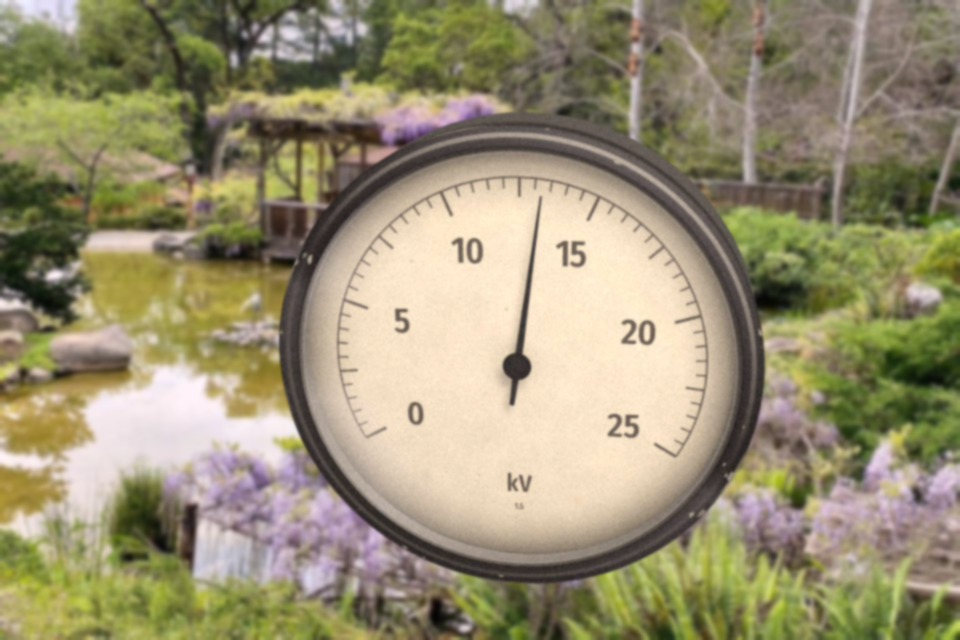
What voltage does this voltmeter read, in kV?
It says 13.25 kV
